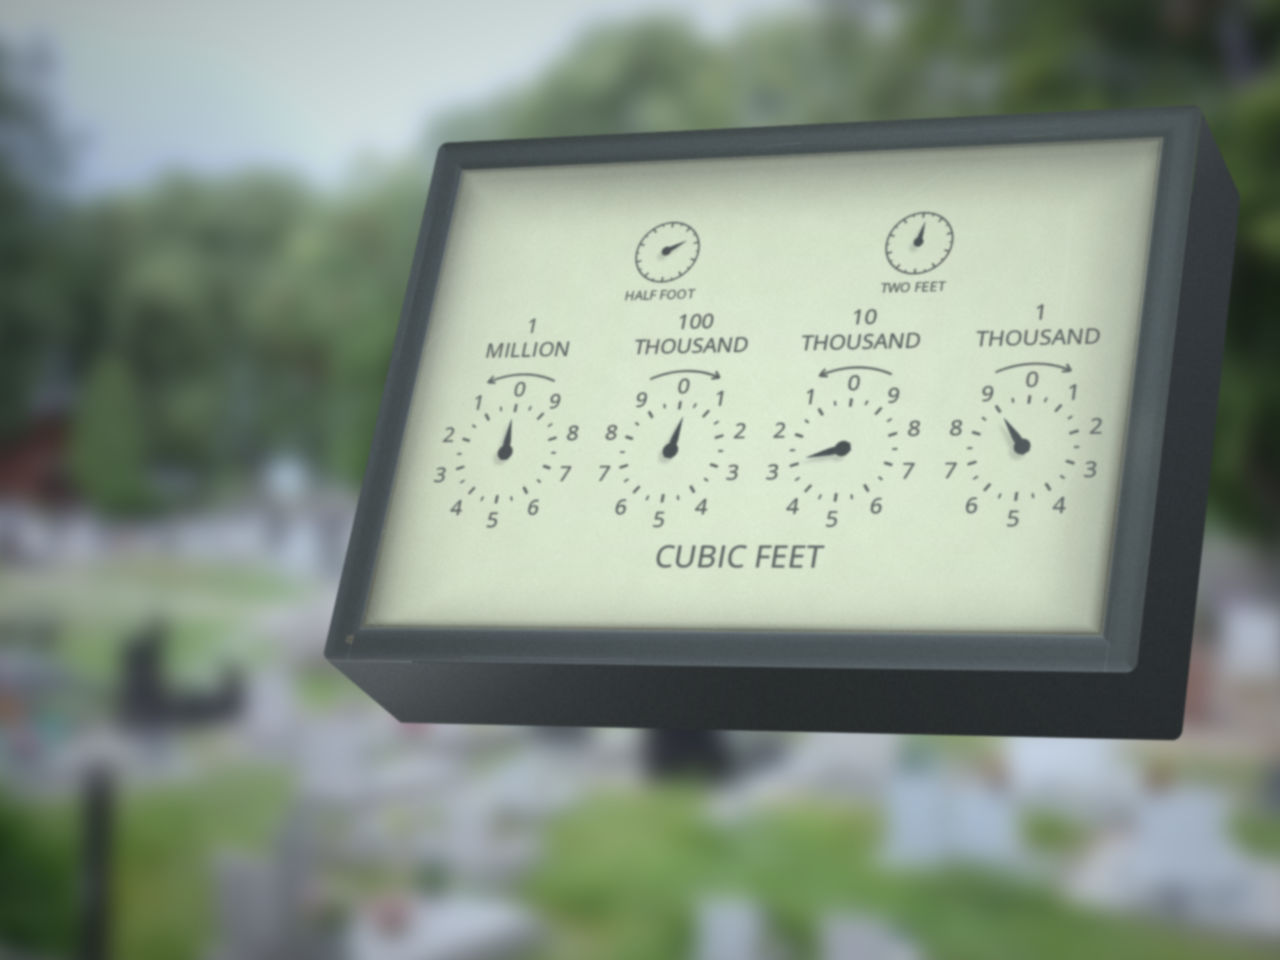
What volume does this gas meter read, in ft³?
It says 2900 ft³
